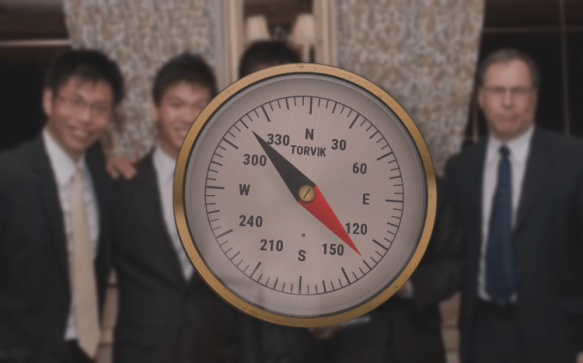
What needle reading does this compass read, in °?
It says 135 °
